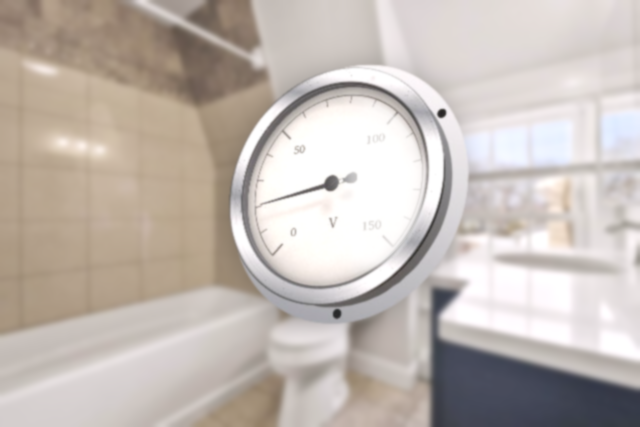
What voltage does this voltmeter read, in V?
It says 20 V
